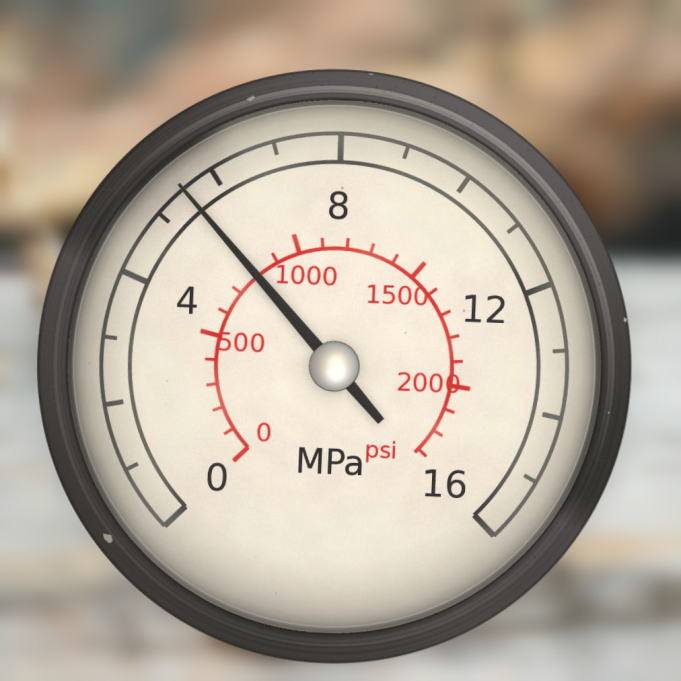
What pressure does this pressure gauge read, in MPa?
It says 5.5 MPa
